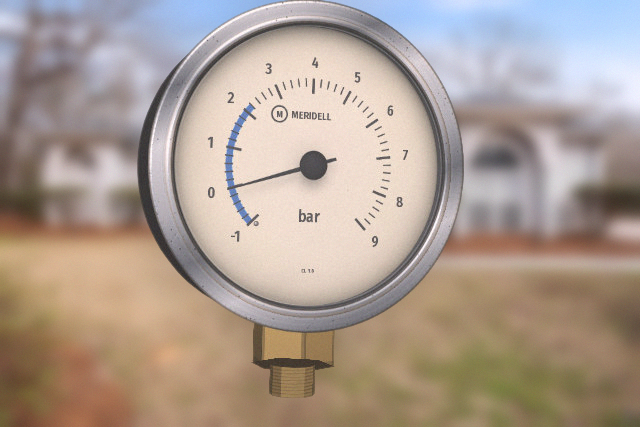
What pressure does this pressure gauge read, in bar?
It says 0 bar
